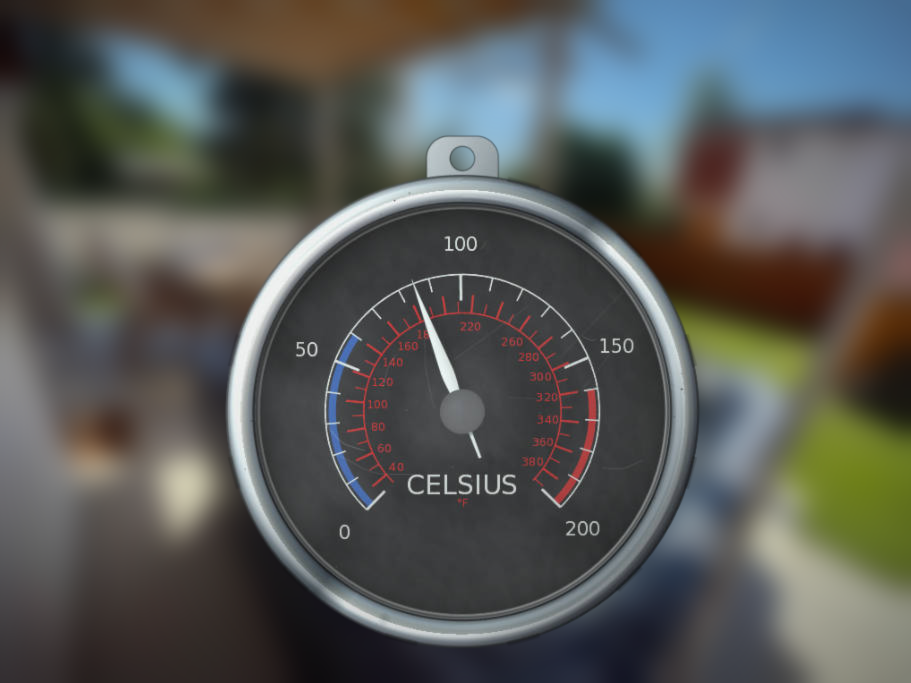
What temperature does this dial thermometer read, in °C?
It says 85 °C
